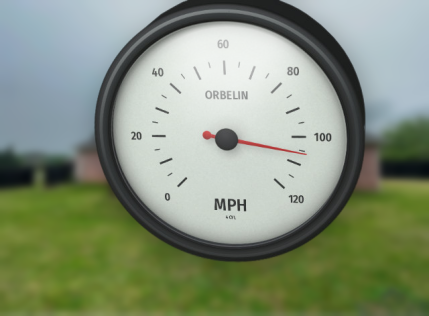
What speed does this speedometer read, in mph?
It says 105 mph
